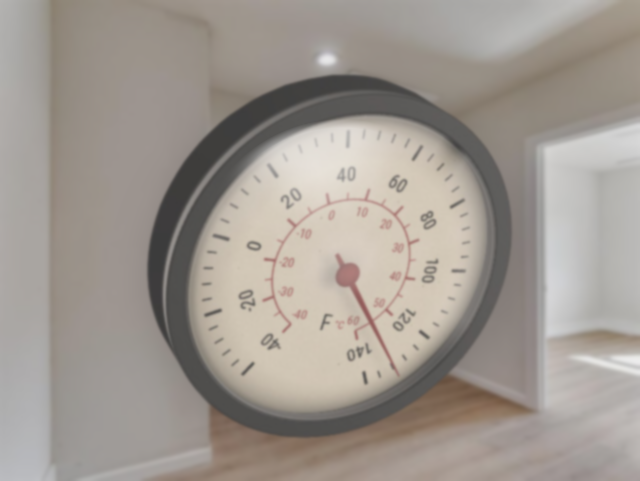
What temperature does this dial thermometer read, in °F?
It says 132 °F
